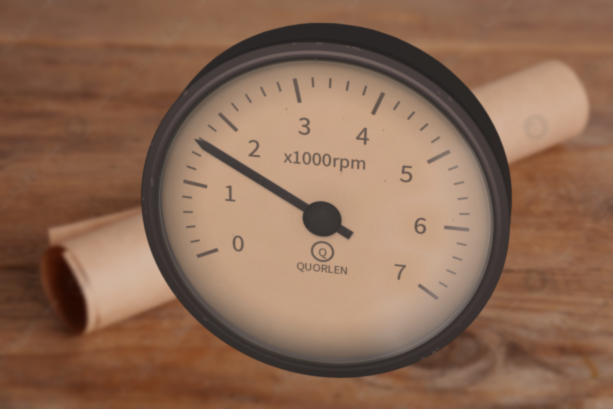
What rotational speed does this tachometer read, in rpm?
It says 1600 rpm
